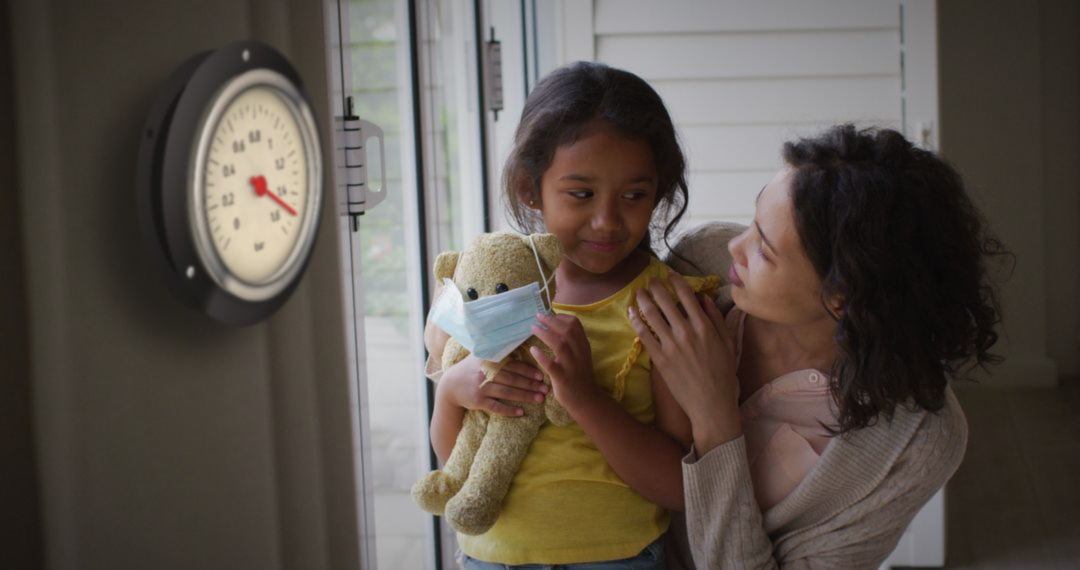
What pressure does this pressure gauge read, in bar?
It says 1.5 bar
